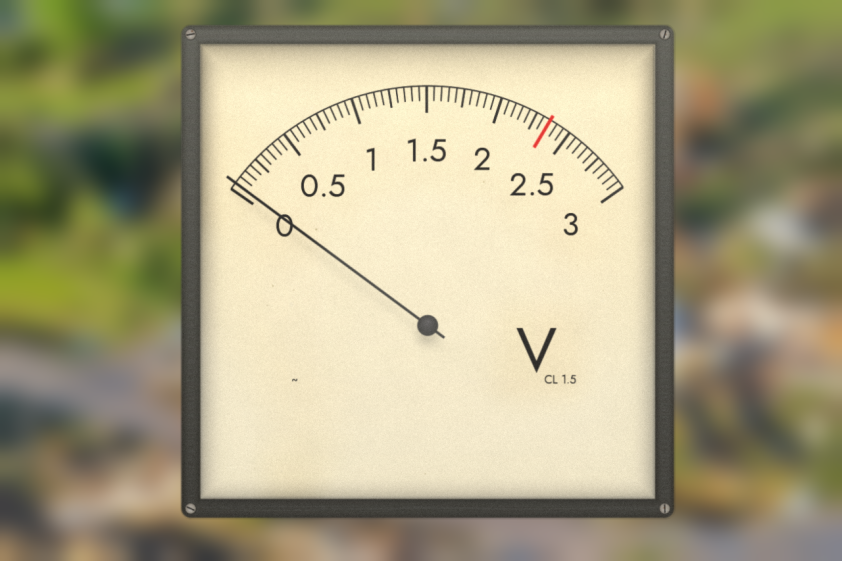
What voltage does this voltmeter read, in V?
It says 0.05 V
